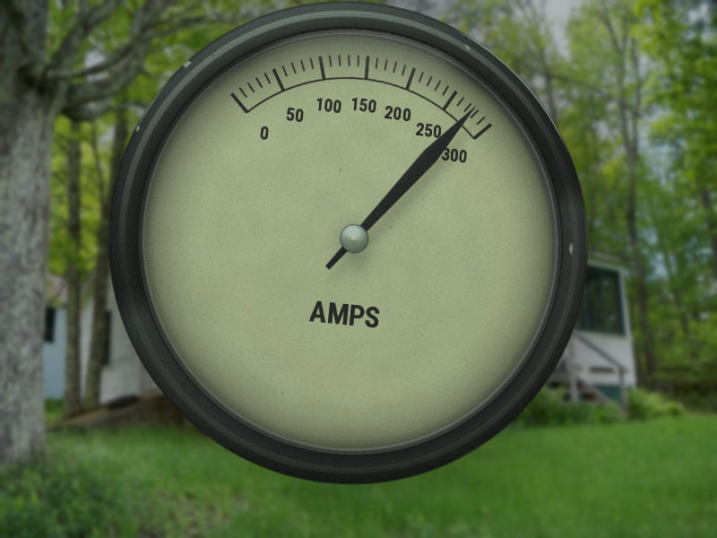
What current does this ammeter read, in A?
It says 275 A
